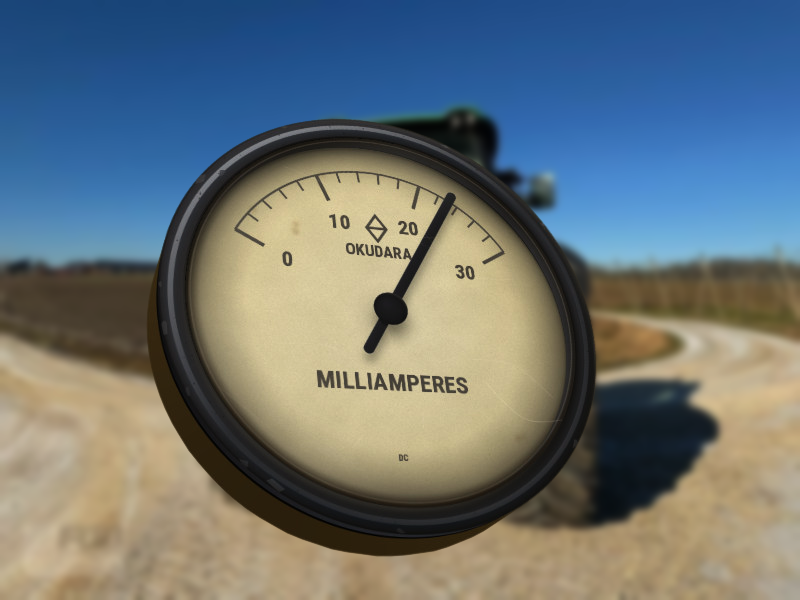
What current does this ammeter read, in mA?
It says 23 mA
